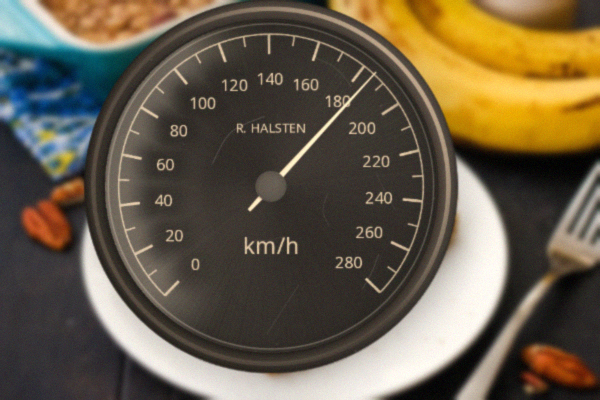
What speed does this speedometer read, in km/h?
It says 185 km/h
